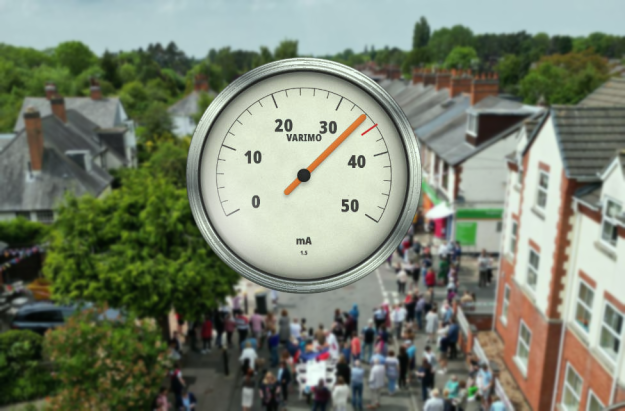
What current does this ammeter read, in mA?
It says 34 mA
